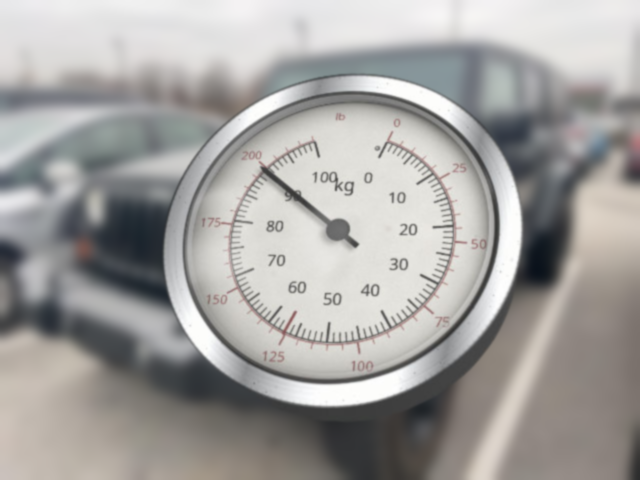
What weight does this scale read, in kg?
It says 90 kg
